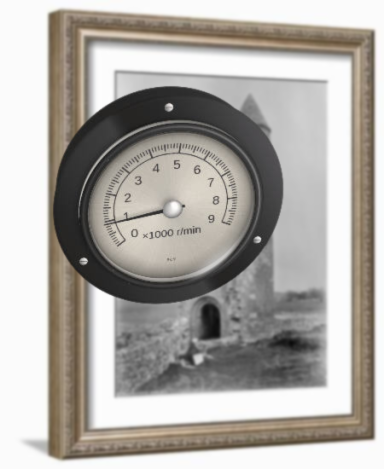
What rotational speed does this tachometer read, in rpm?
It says 1000 rpm
